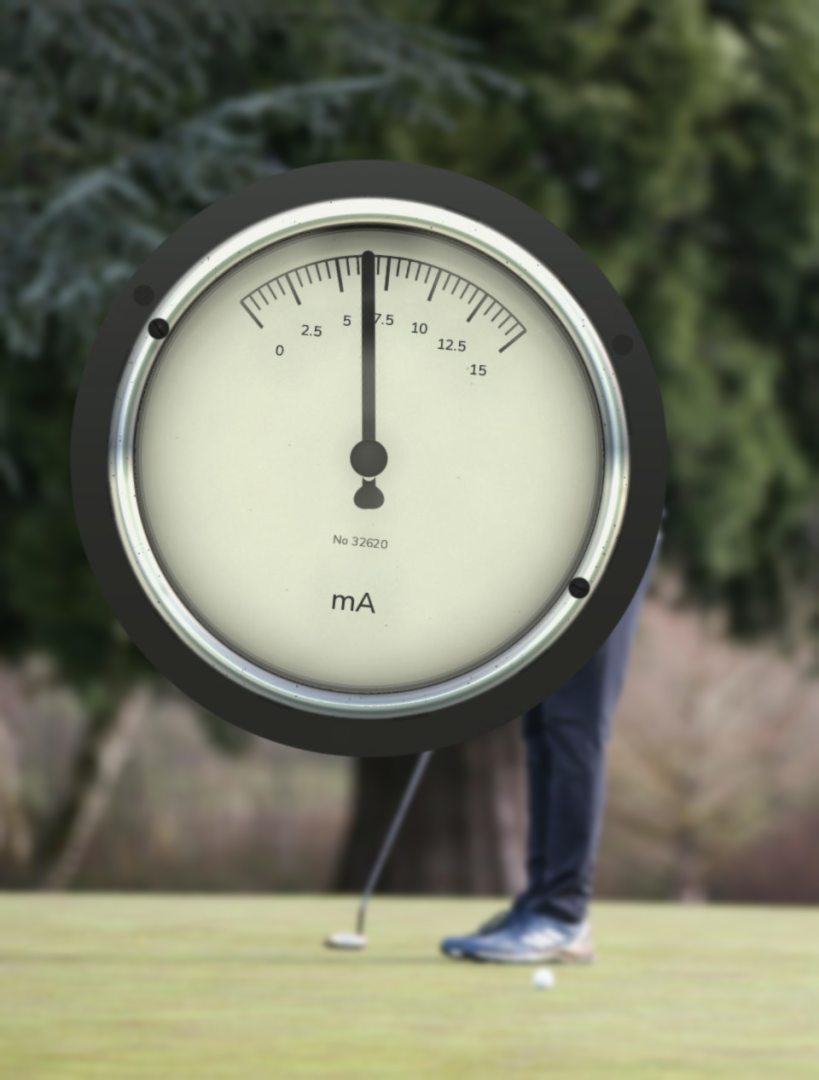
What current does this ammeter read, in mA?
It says 6.5 mA
